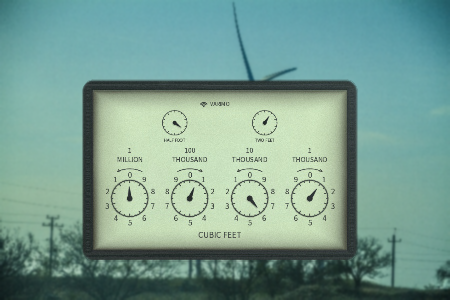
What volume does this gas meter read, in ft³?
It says 6100 ft³
